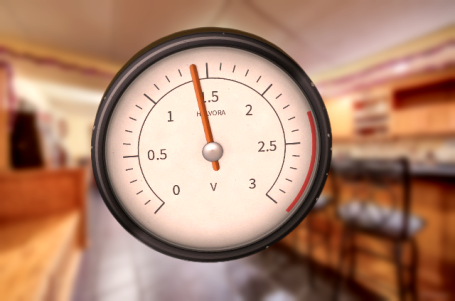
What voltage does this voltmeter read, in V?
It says 1.4 V
